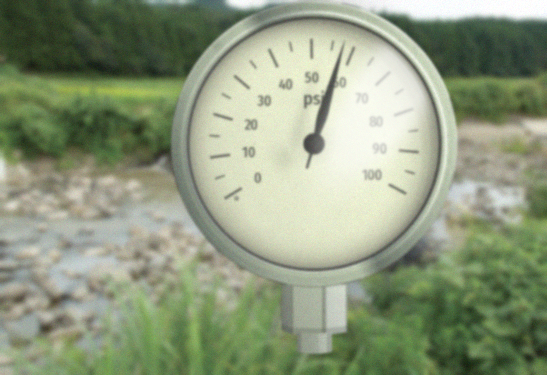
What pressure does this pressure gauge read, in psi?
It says 57.5 psi
